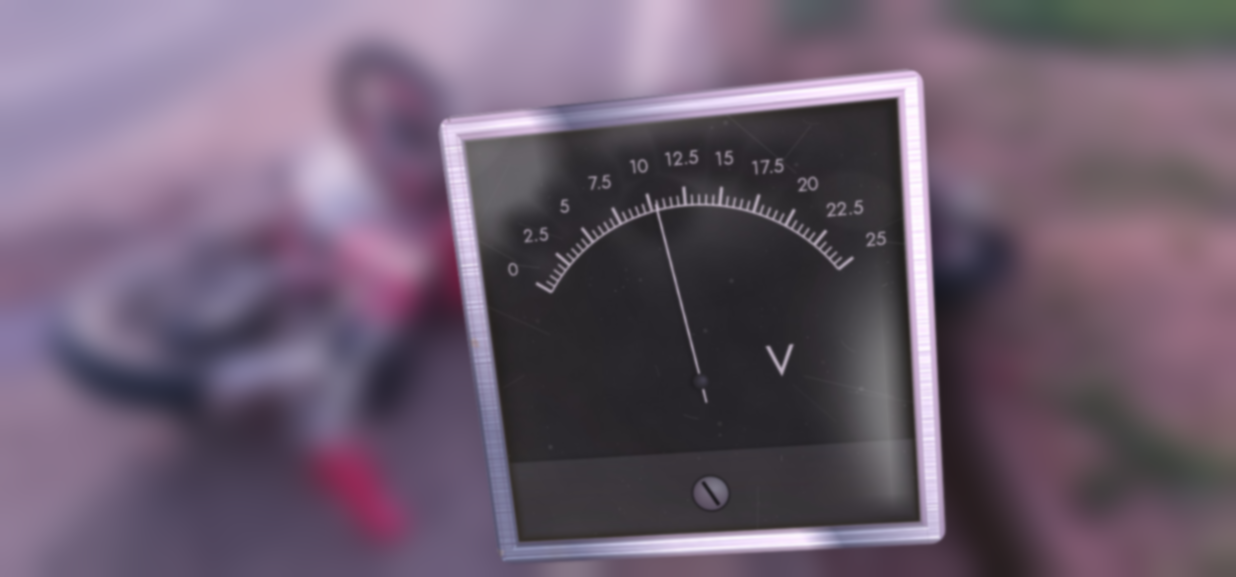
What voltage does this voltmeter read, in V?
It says 10.5 V
